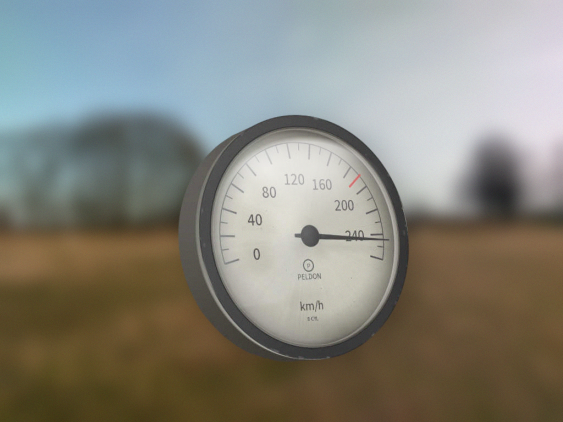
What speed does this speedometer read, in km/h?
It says 245 km/h
